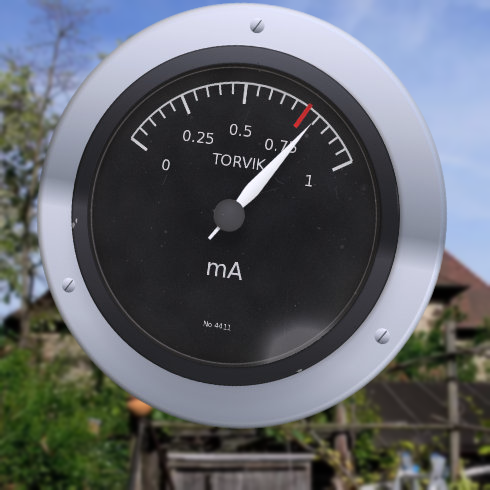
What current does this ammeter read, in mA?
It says 0.8 mA
